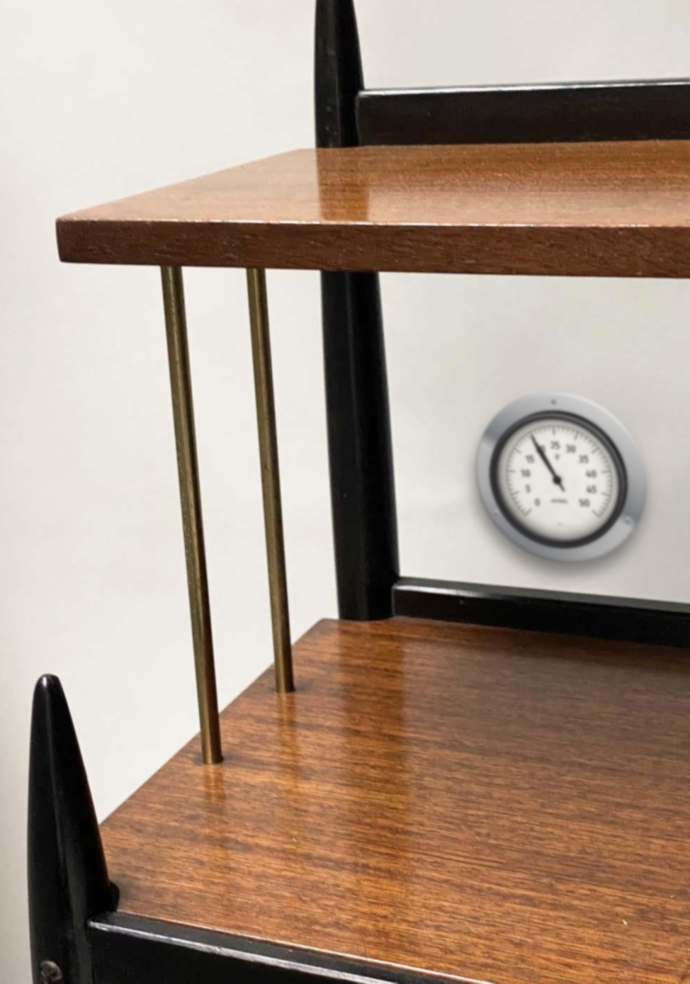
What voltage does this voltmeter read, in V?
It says 20 V
